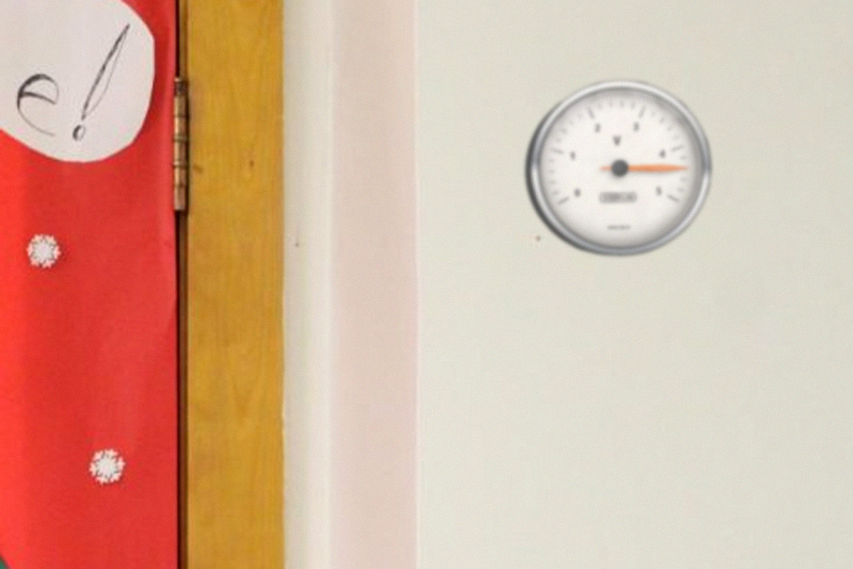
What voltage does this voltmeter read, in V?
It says 4.4 V
